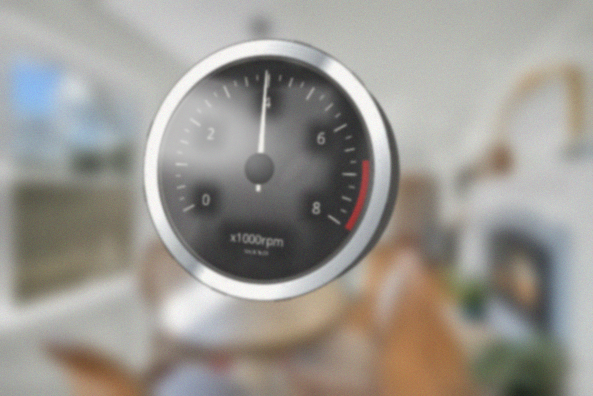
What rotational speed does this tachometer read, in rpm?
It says 4000 rpm
